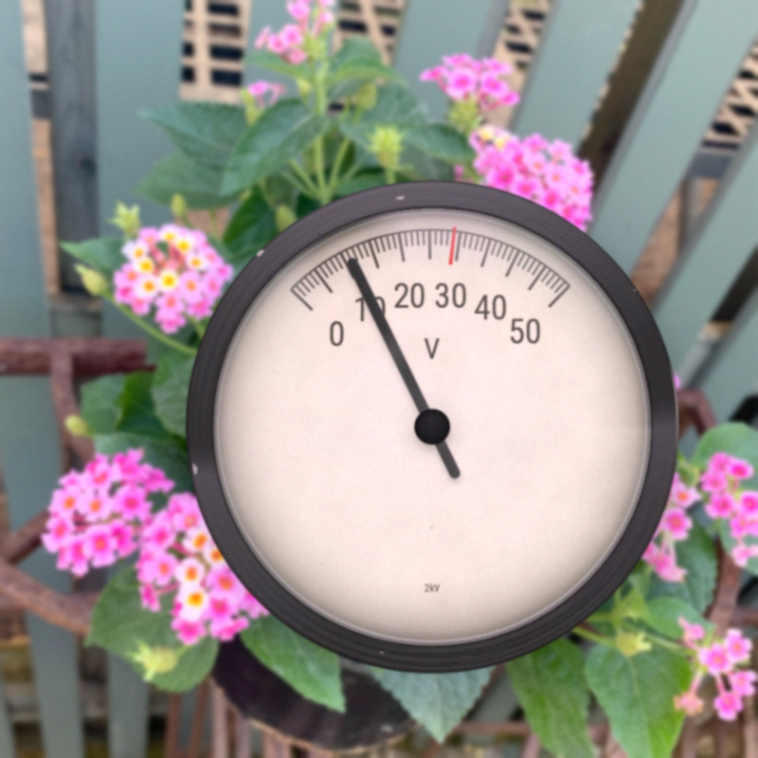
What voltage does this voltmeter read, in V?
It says 11 V
